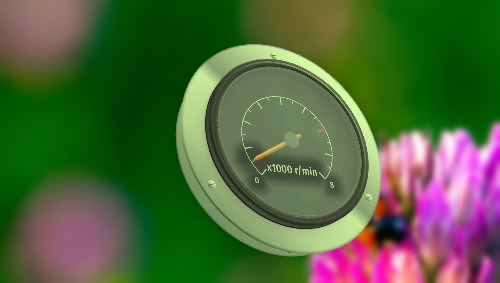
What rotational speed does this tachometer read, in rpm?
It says 500 rpm
